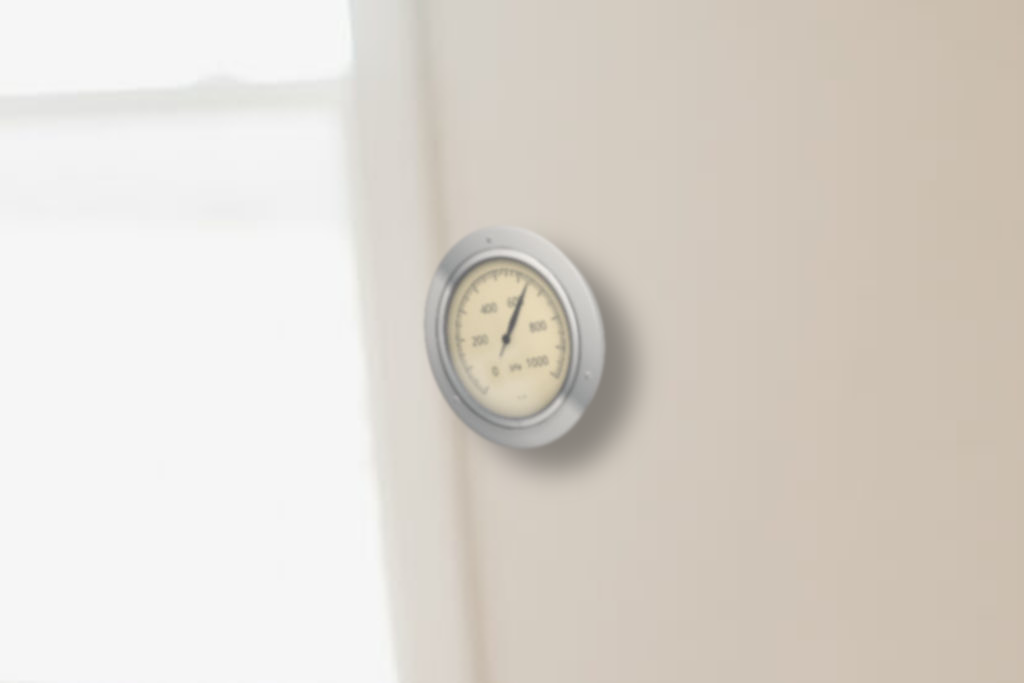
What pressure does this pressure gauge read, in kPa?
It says 650 kPa
